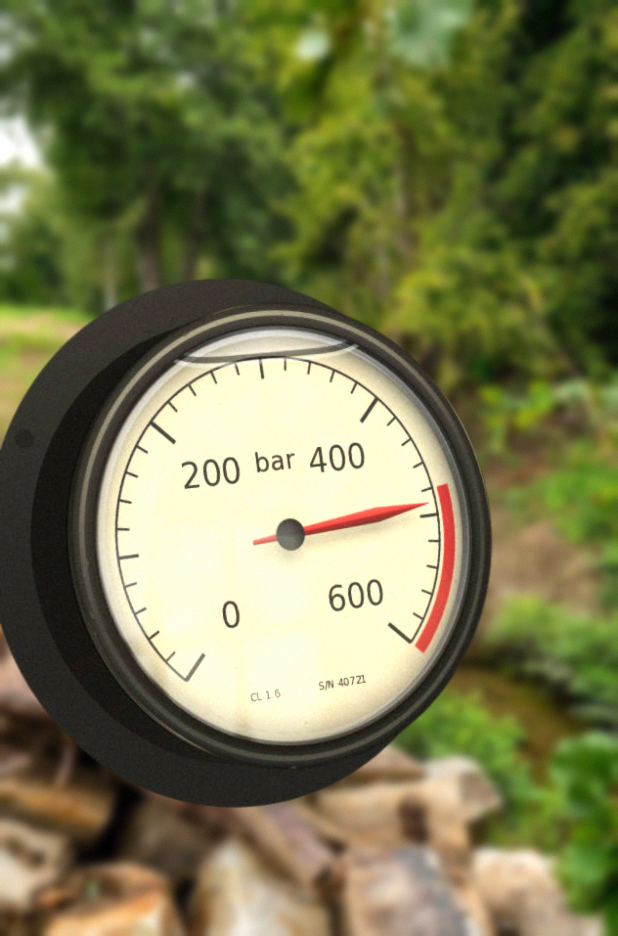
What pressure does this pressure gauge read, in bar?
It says 490 bar
